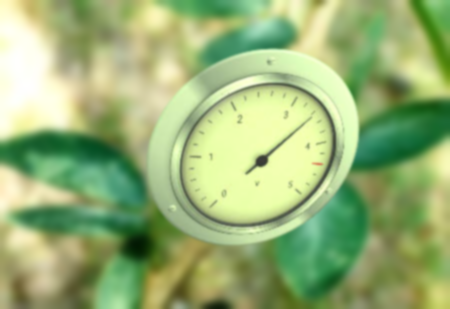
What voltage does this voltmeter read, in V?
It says 3.4 V
